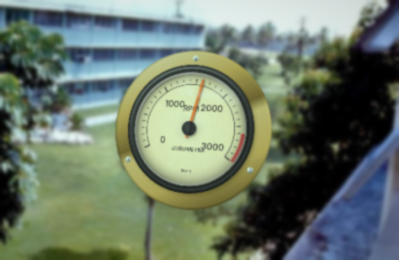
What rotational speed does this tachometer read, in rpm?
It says 1600 rpm
